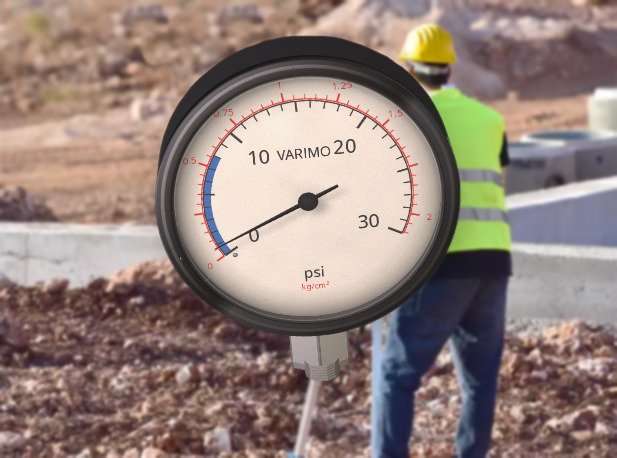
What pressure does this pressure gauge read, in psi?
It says 1 psi
